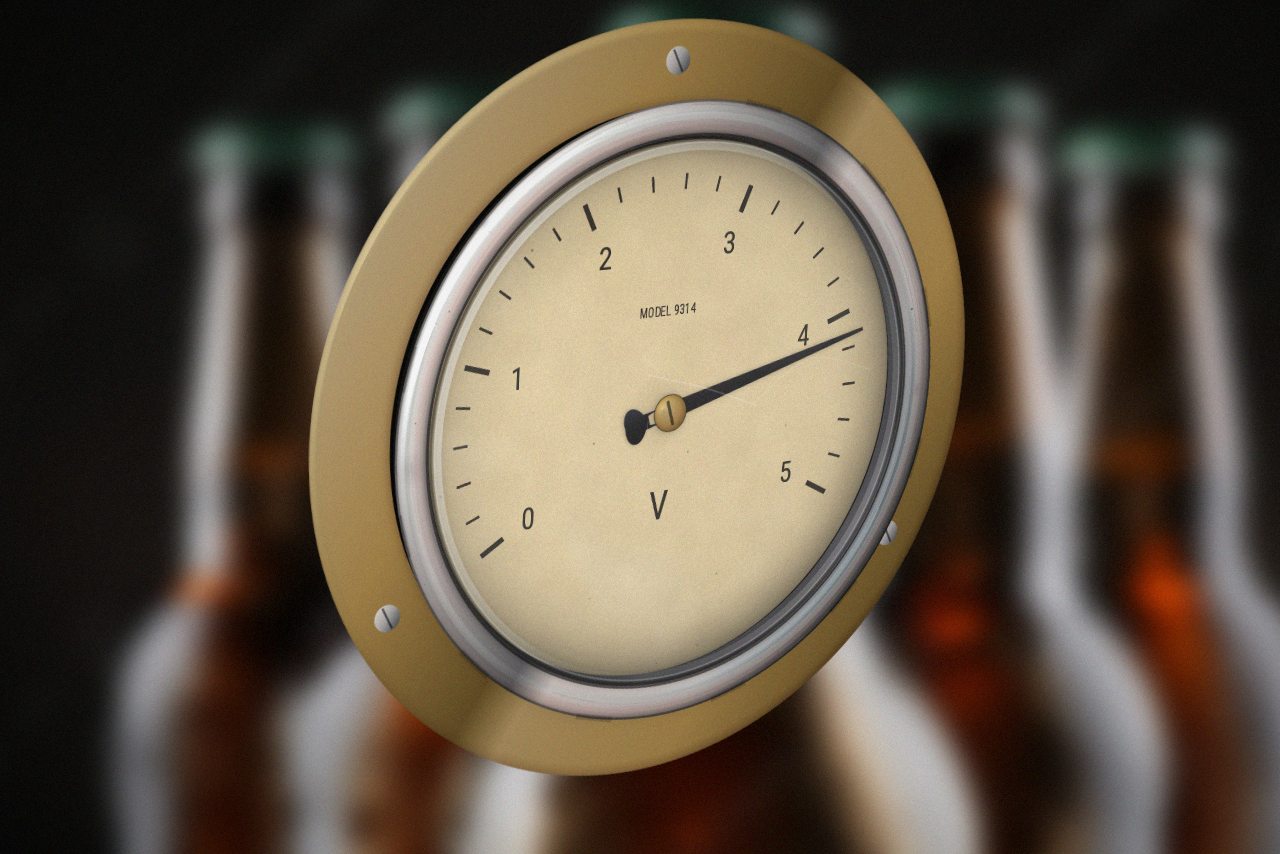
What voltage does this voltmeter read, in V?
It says 4.1 V
